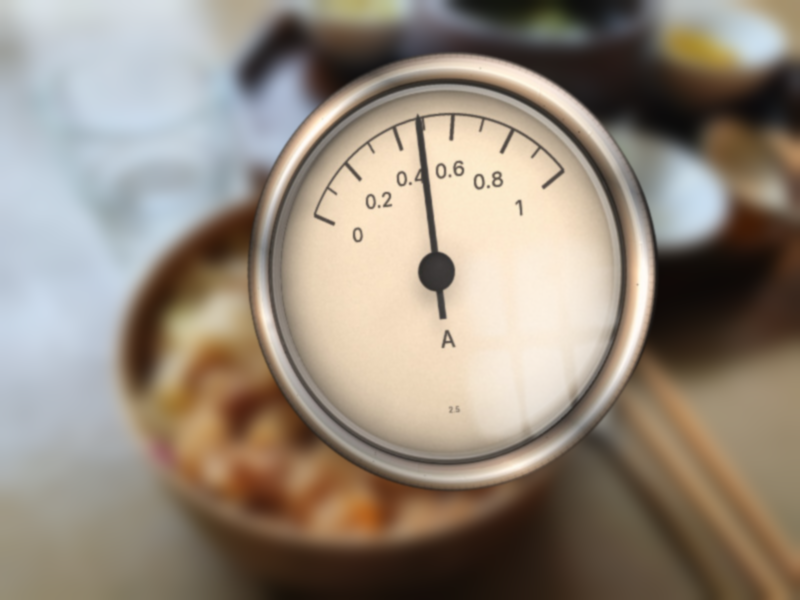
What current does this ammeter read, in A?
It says 0.5 A
